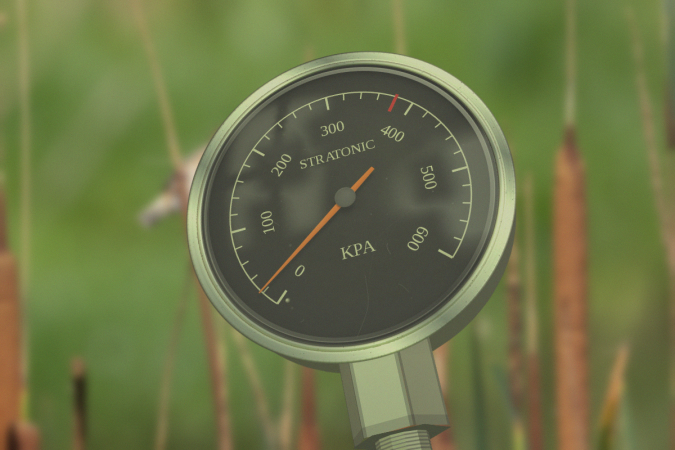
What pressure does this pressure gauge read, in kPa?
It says 20 kPa
